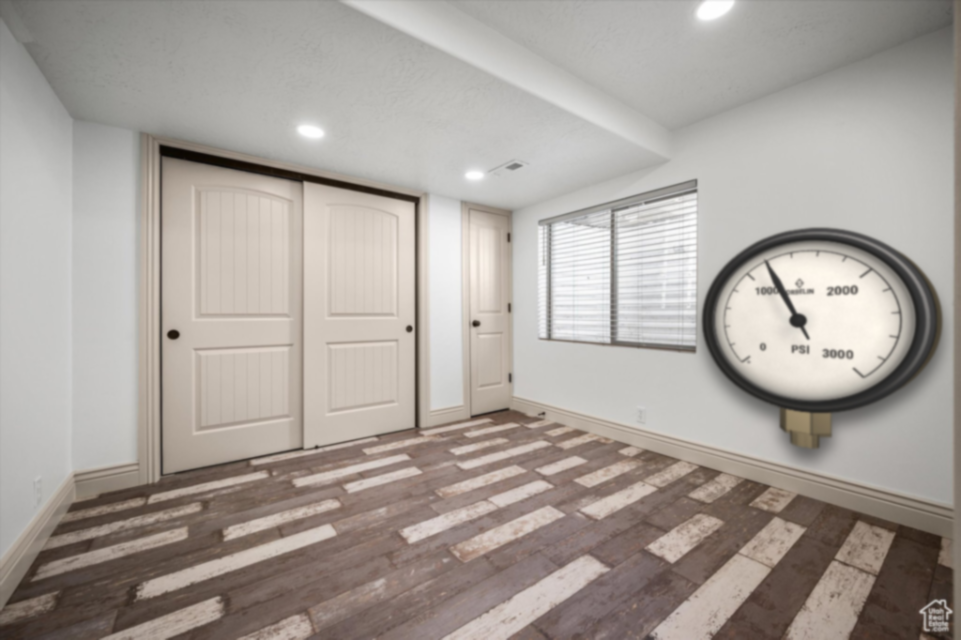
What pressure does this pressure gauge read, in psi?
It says 1200 psi
